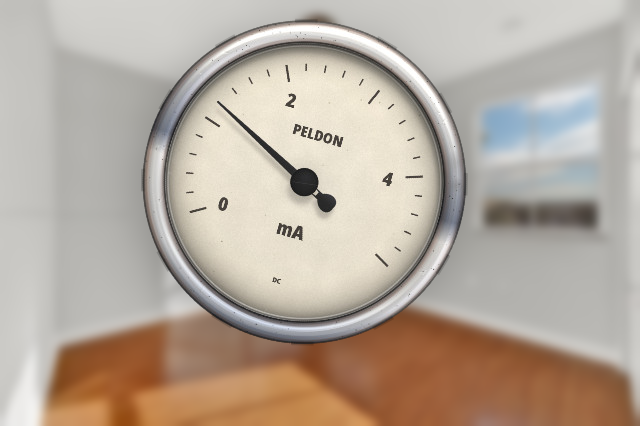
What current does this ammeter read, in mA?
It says 1.2 mA
